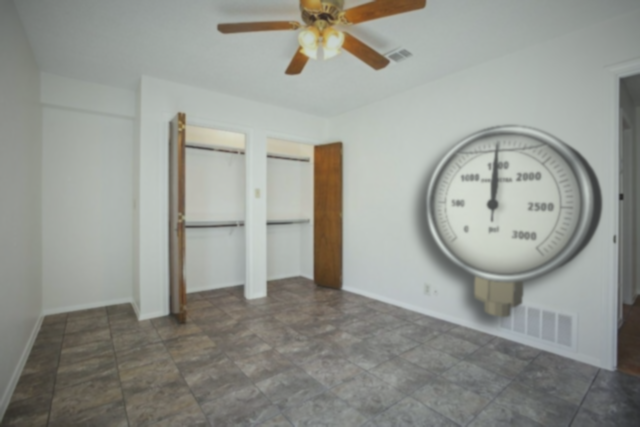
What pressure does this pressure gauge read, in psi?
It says 1500 psi
